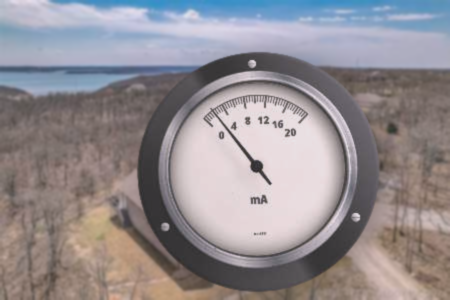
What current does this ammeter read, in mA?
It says 2 mA
